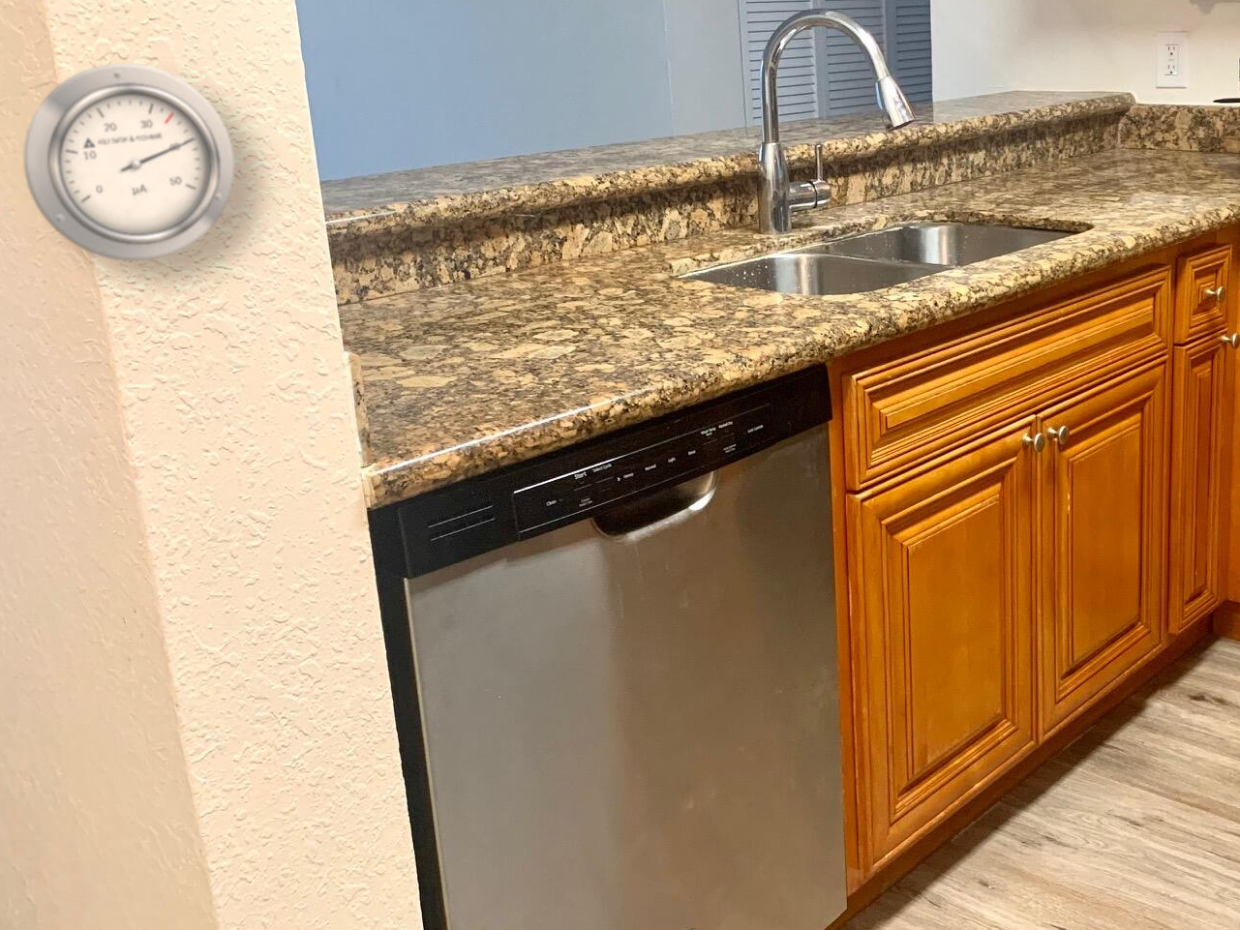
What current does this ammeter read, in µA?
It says 40 µA
